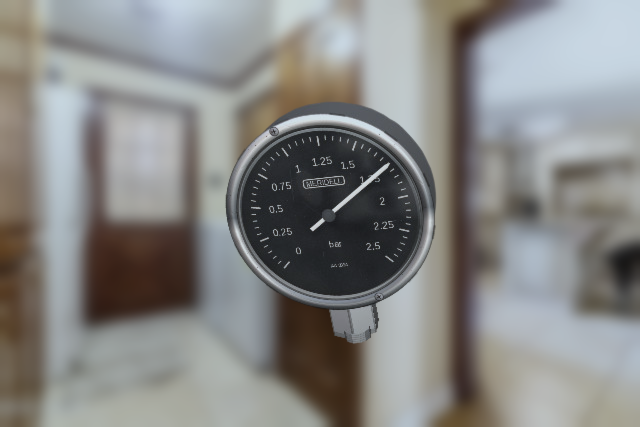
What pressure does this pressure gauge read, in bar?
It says 1.75 bar
